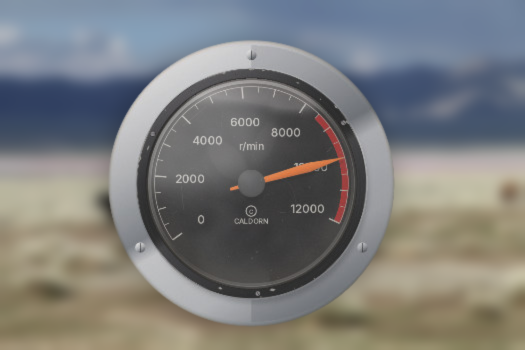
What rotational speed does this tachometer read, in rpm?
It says 10000 rpm
